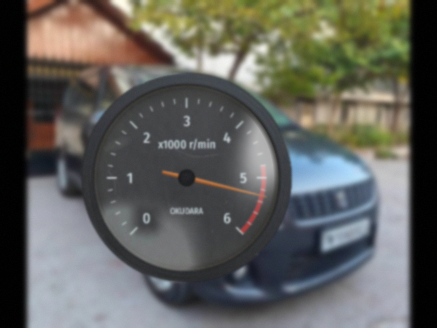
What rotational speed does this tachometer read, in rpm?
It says 5300 rpm
